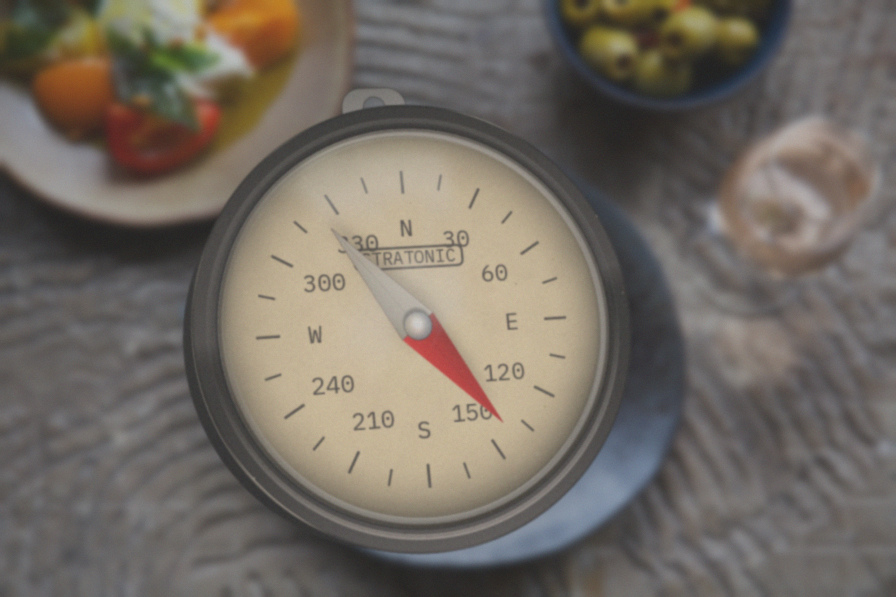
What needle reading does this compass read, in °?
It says 142.5 °
